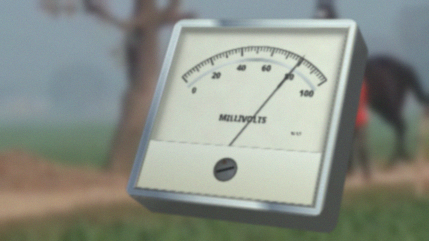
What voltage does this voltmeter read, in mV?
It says 80 mV
